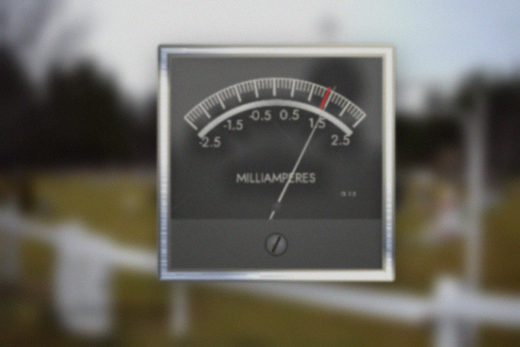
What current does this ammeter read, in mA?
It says 1.5 mA
